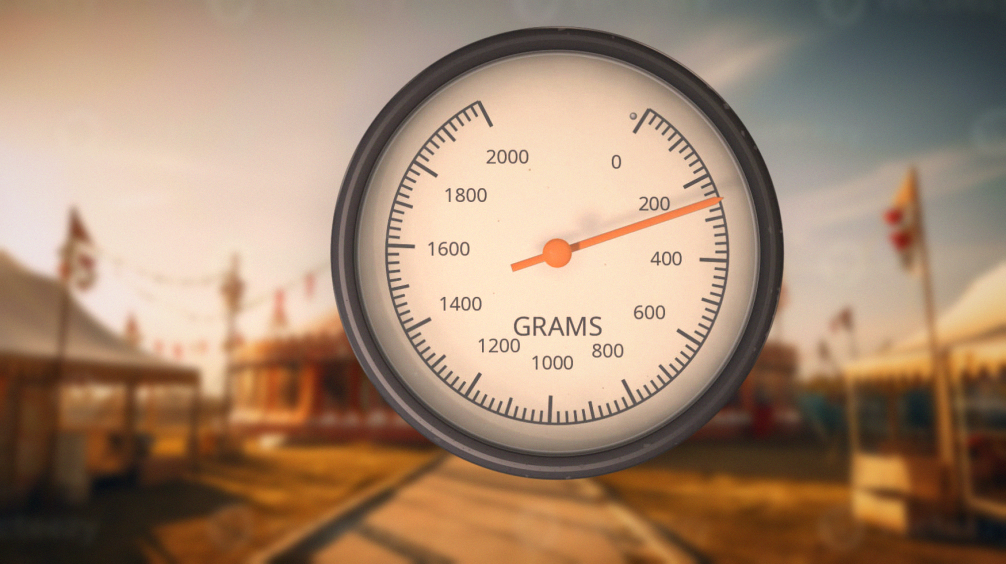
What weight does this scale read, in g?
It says 260 g
